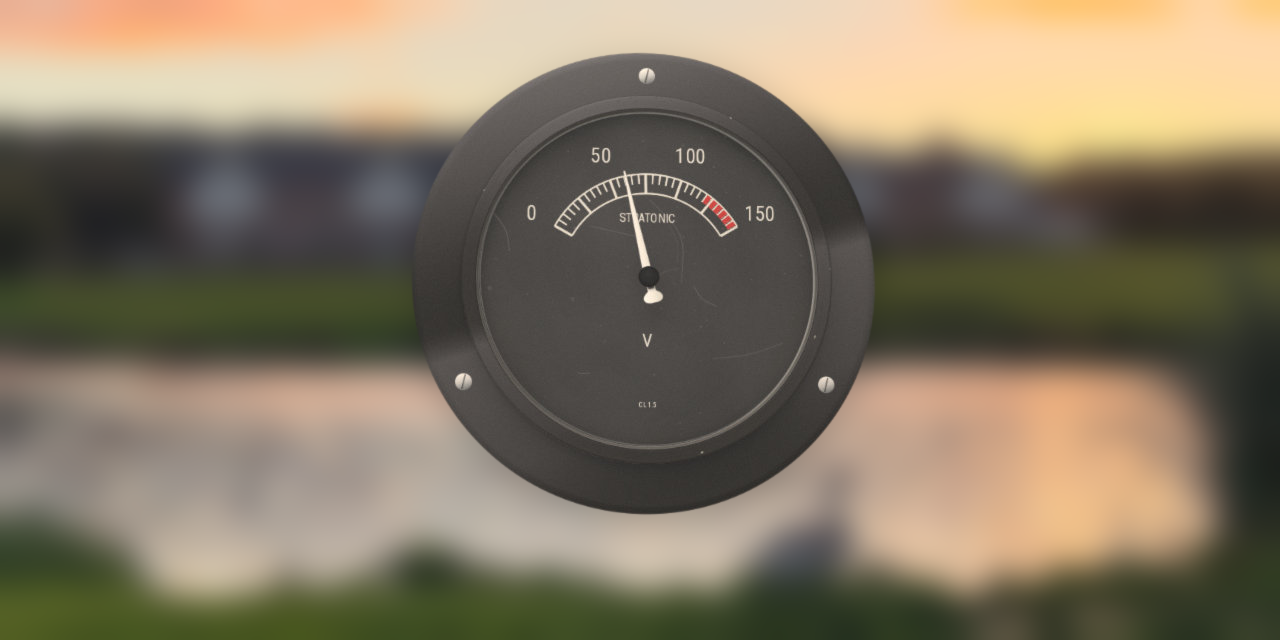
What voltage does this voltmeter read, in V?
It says 60 V
